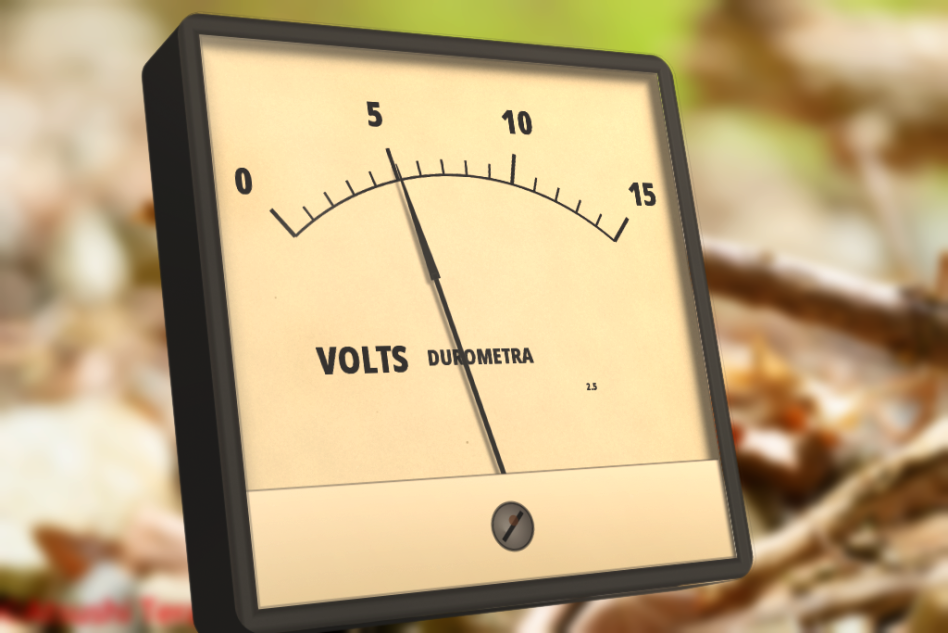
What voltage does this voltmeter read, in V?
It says 5 V
